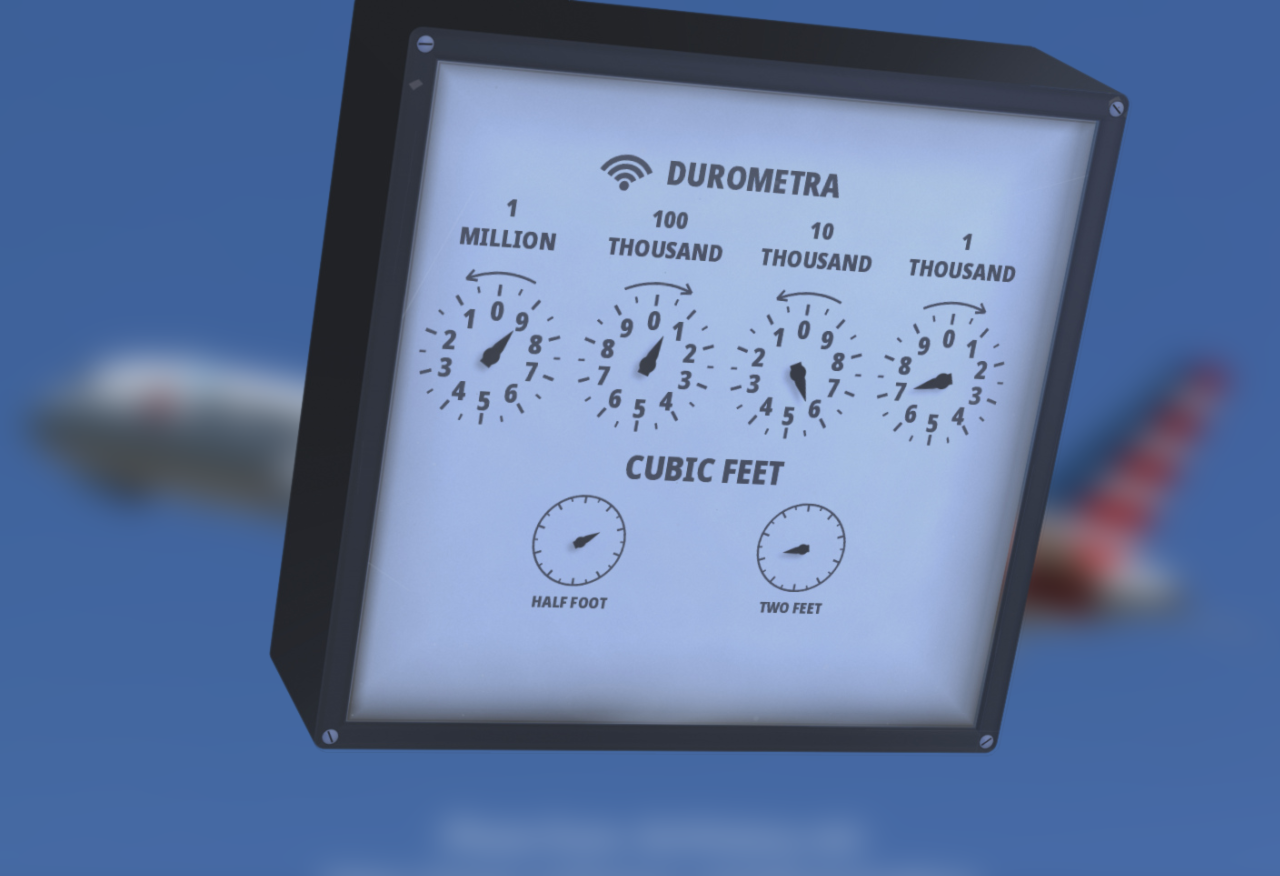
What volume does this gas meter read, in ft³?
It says 905700 ft³
